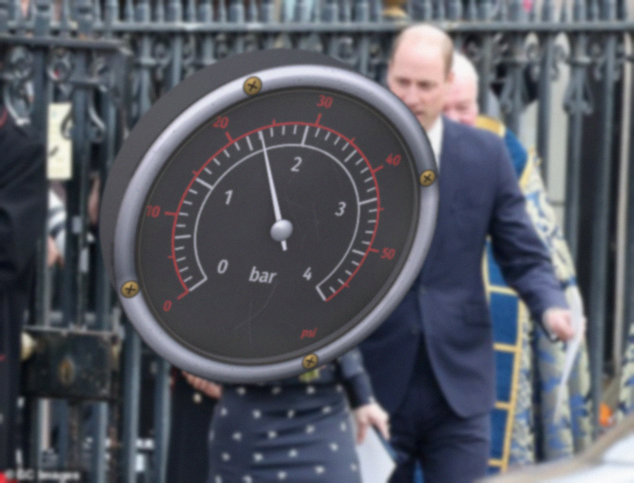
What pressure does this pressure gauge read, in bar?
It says 1.6 bar
